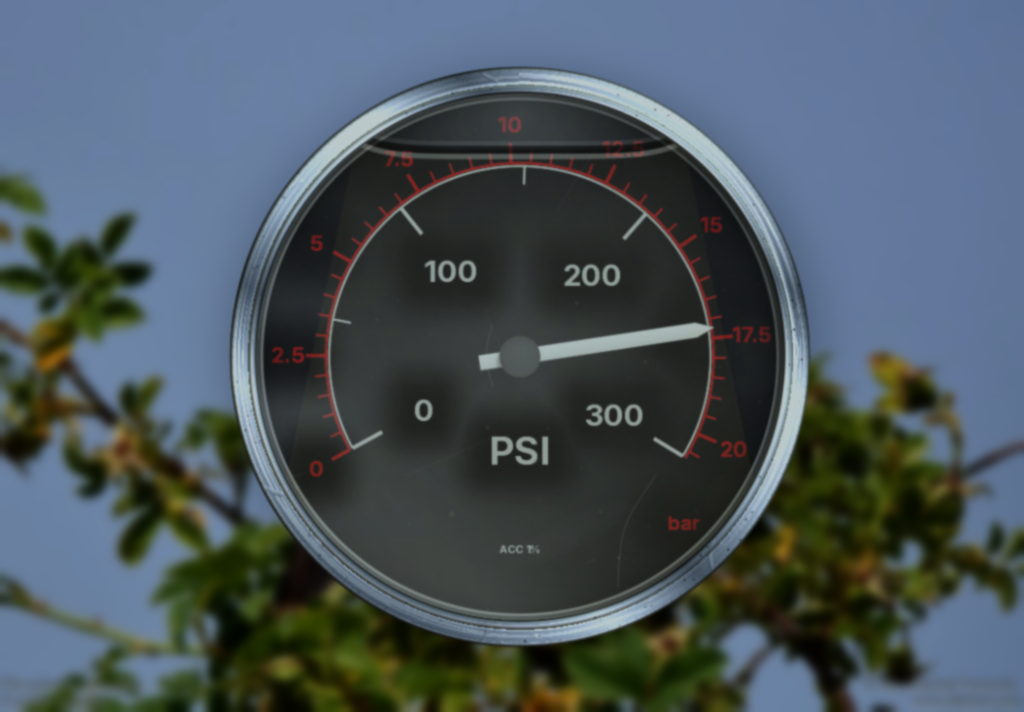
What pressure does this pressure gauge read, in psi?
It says 250 psi
